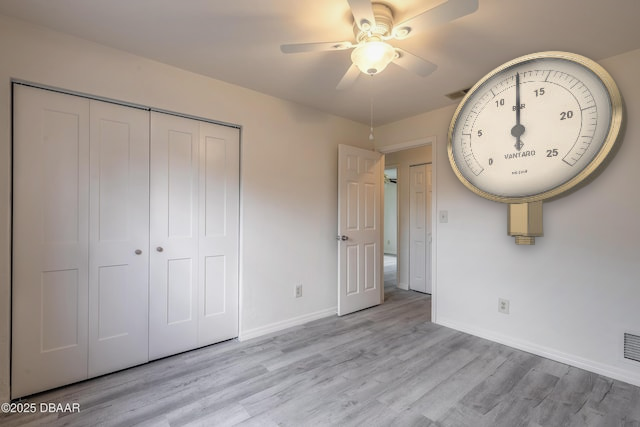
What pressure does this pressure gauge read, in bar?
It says 12.5 bar
